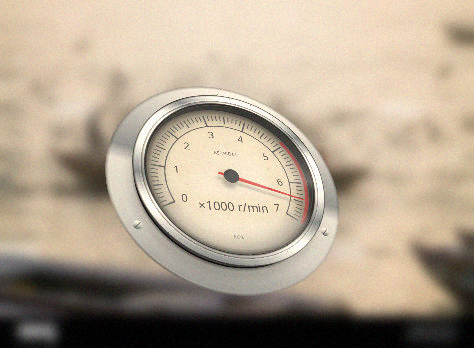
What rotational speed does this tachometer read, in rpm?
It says 6500 rpm
